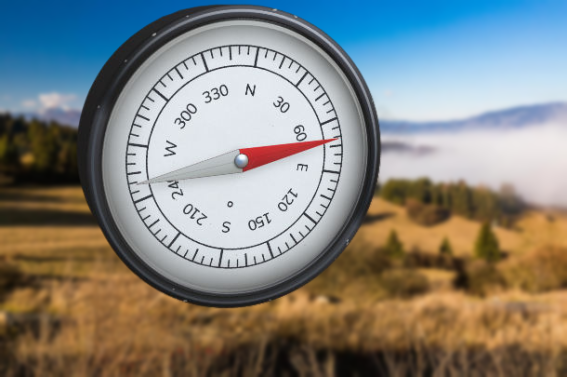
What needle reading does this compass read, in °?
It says 70 °
